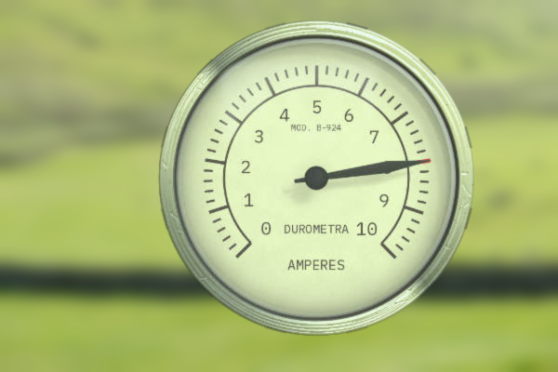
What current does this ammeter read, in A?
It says 8 A
